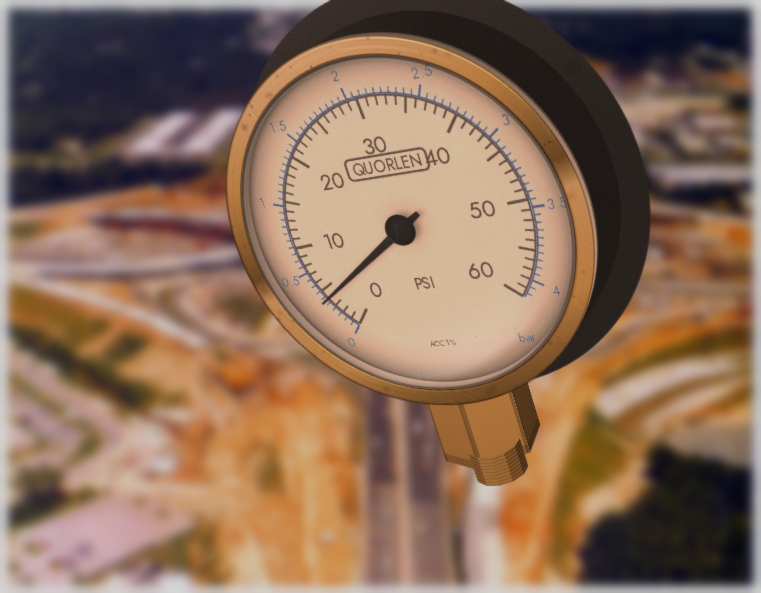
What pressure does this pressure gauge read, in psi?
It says 4 psi
